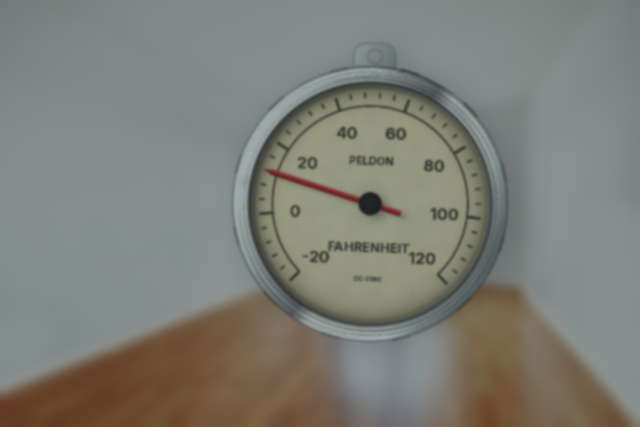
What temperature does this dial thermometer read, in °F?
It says 12 °F
